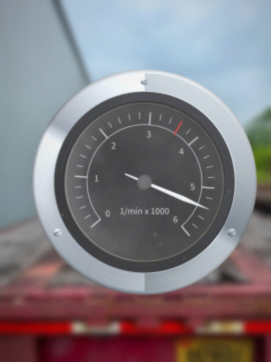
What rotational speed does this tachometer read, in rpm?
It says 5400 rpm
